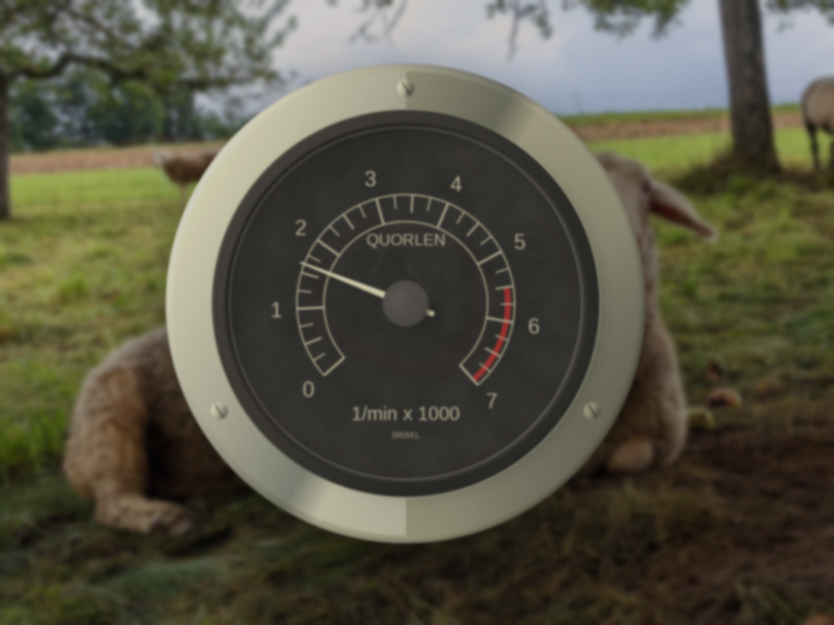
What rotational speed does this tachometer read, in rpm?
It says 1625 rpm
